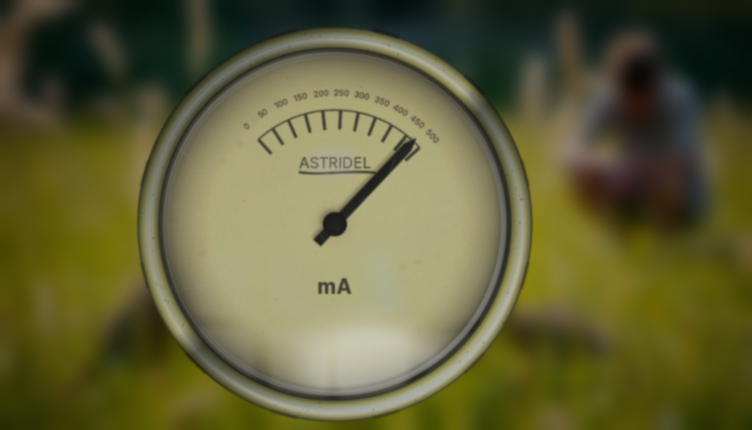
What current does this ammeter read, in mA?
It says 475 mA
